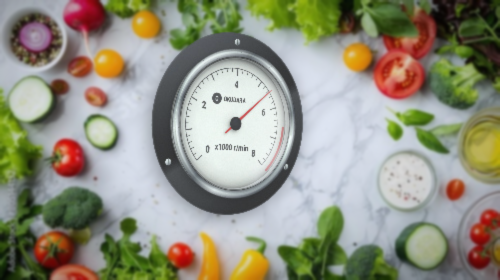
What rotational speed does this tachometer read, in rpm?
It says 5400 rpm
